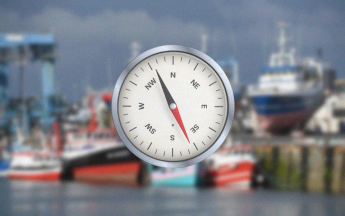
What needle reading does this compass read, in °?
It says 155 °
